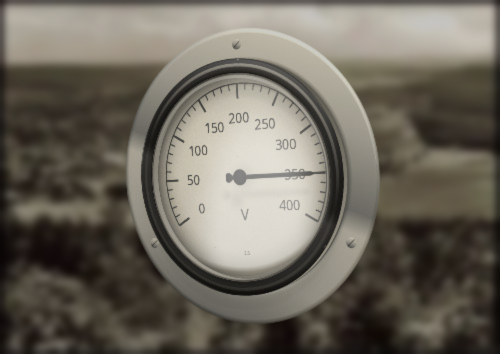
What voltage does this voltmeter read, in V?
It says 350 V
